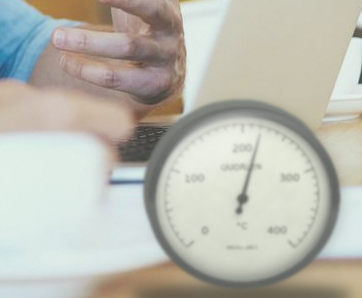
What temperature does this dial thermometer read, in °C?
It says 220 °C
